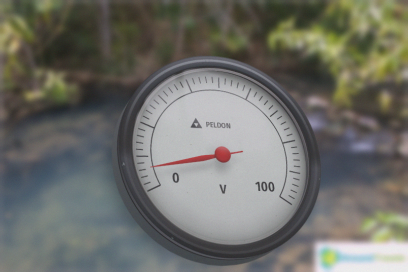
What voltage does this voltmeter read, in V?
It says 6 V
